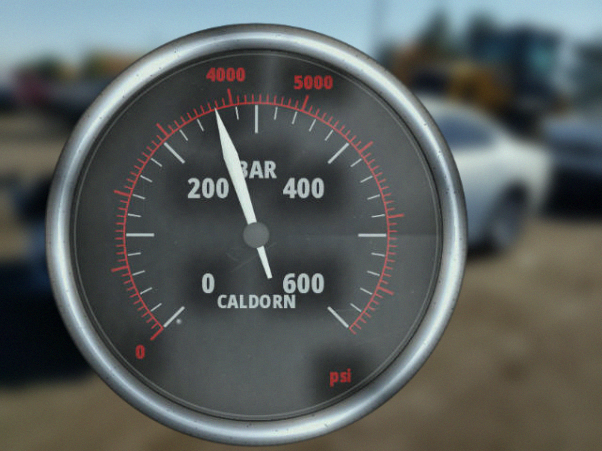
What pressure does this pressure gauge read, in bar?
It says 260 bar
